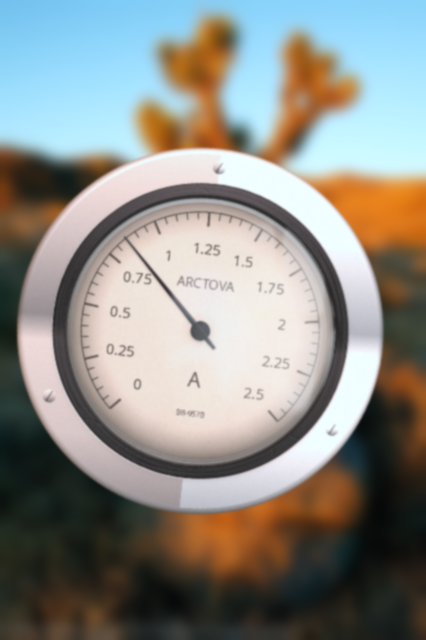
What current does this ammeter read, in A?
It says 0.85 A
